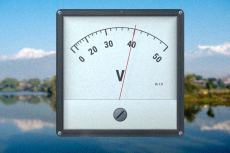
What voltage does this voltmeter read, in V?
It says 40 V
